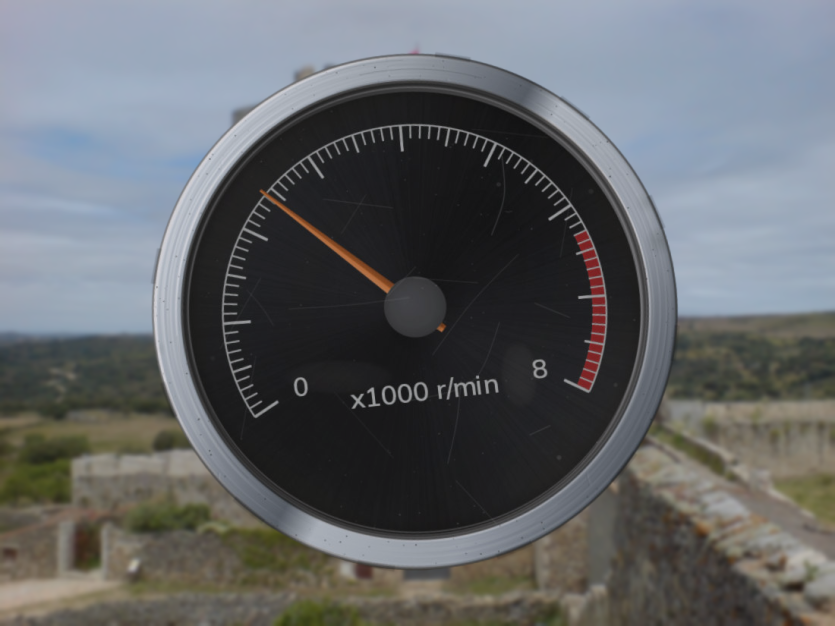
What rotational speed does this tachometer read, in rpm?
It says 2400 rpm
